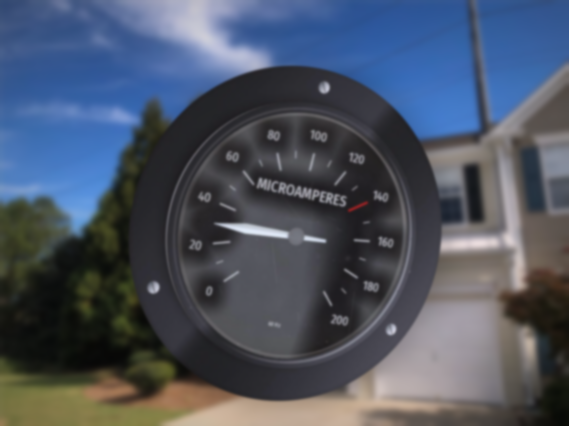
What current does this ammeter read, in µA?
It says 30 µA
